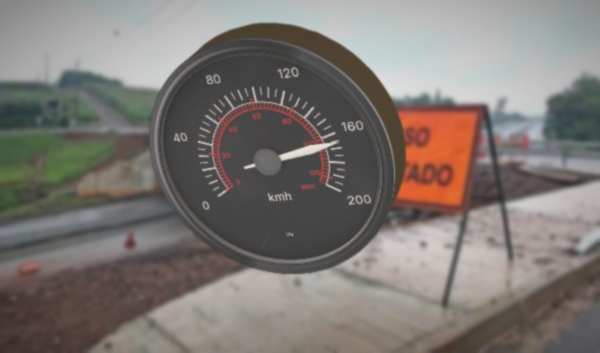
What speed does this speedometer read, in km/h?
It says 165 km/h
